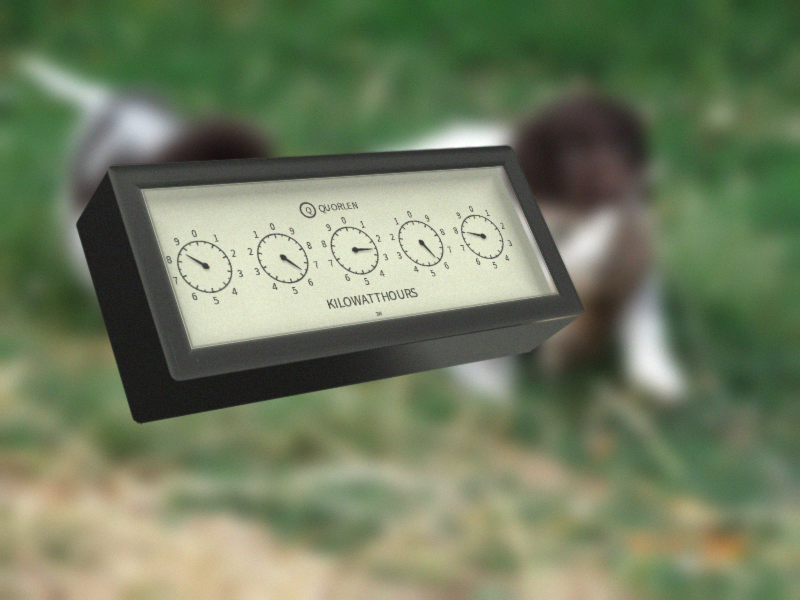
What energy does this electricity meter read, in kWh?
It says 86258 kWh
